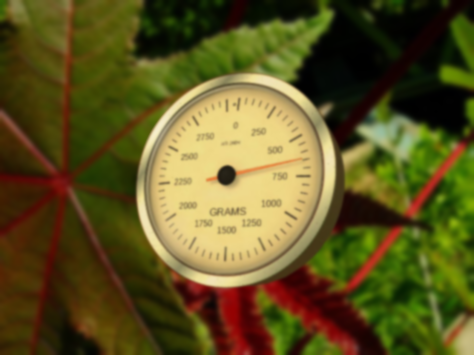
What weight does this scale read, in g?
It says 650 g
